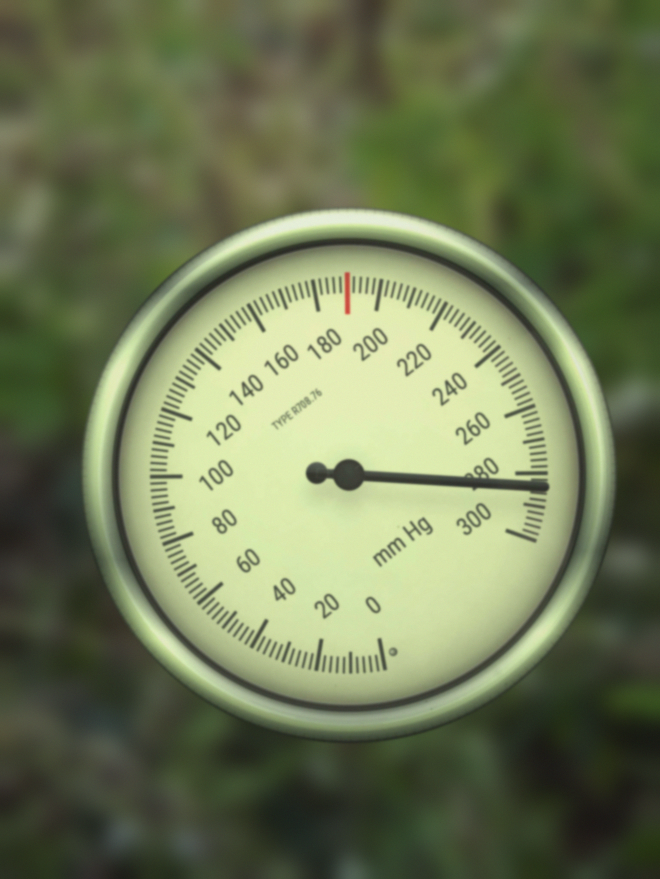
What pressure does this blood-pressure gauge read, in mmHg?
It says 284 mmHg
